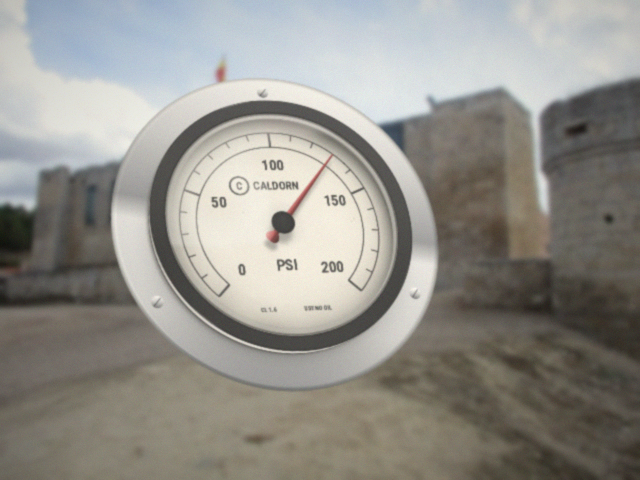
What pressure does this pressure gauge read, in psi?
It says 130 psi
